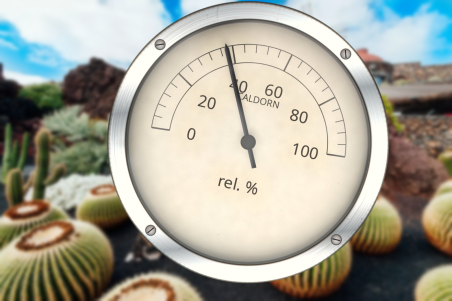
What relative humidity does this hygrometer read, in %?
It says 38 %
